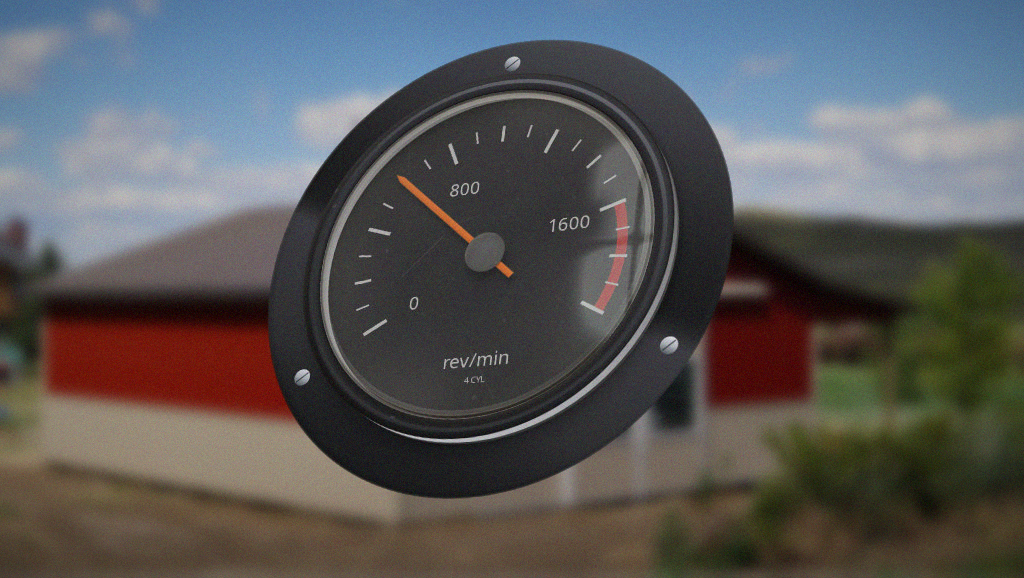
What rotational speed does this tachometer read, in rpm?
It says 600 rpm
